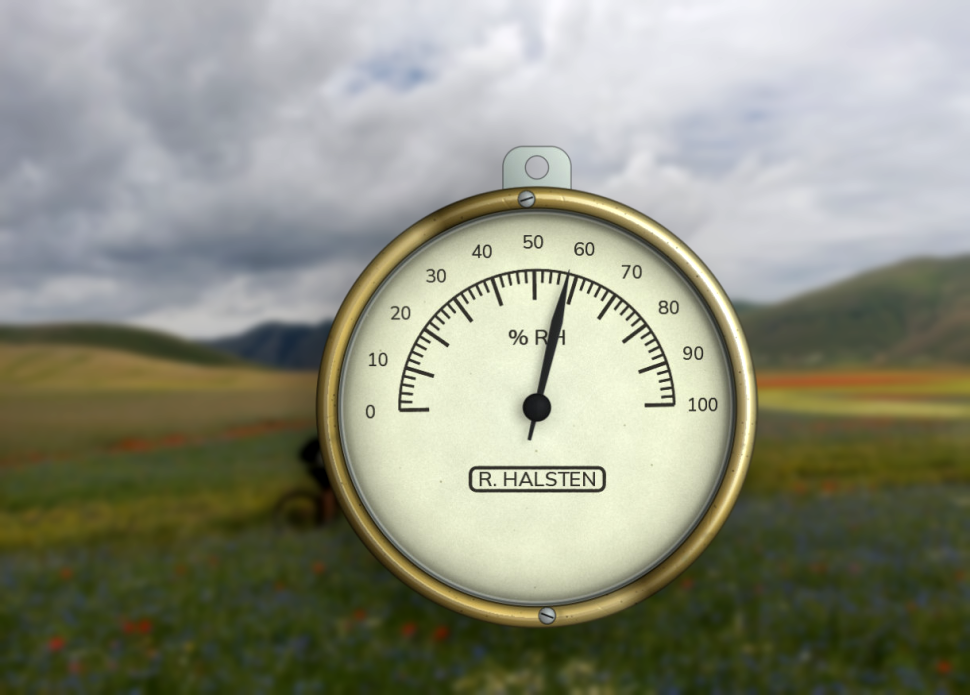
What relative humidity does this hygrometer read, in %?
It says 58 %
